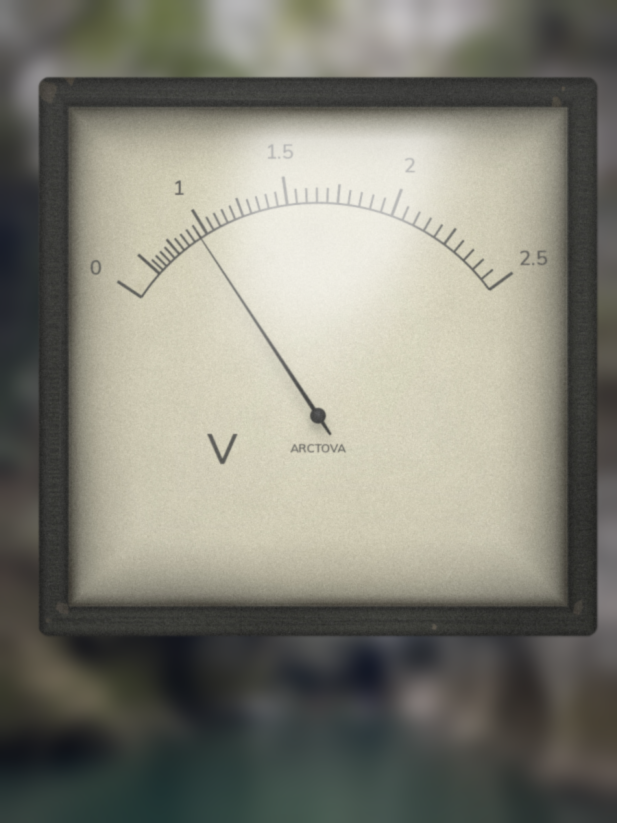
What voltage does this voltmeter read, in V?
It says 0.95 V
